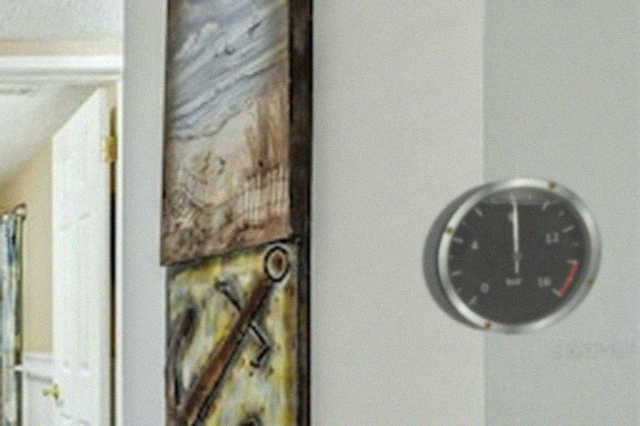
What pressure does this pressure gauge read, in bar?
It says 8 bar
